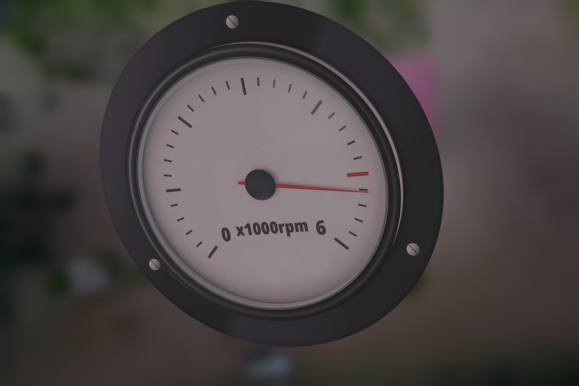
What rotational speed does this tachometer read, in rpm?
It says 5200 rpm
